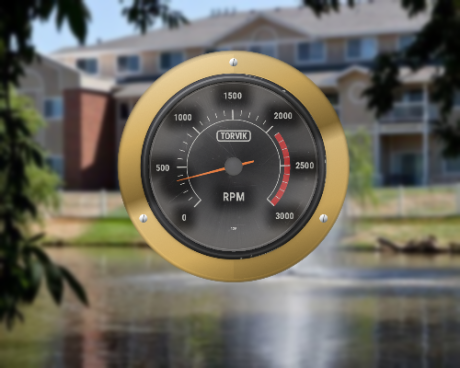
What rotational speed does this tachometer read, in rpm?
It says 350 rpm
